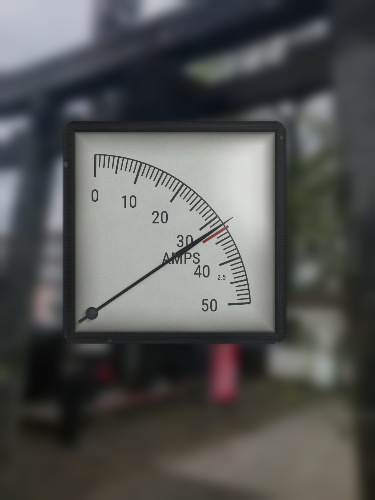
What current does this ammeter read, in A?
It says 32 A
